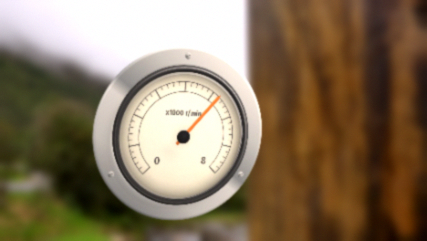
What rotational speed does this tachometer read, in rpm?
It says 5200 rpm
